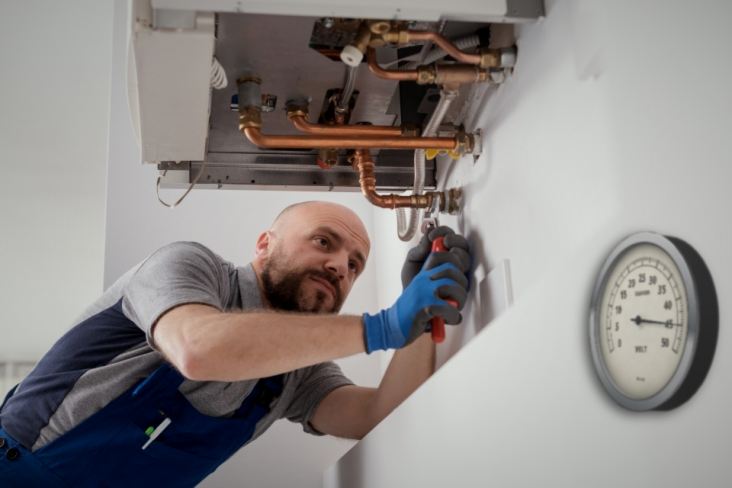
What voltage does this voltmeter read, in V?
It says 45 V
